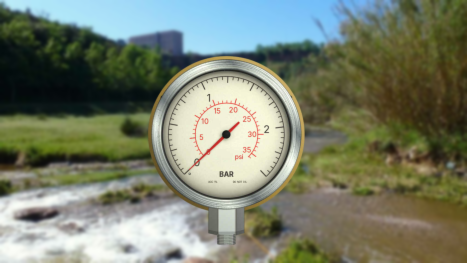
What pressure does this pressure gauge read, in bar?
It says 0 bar
